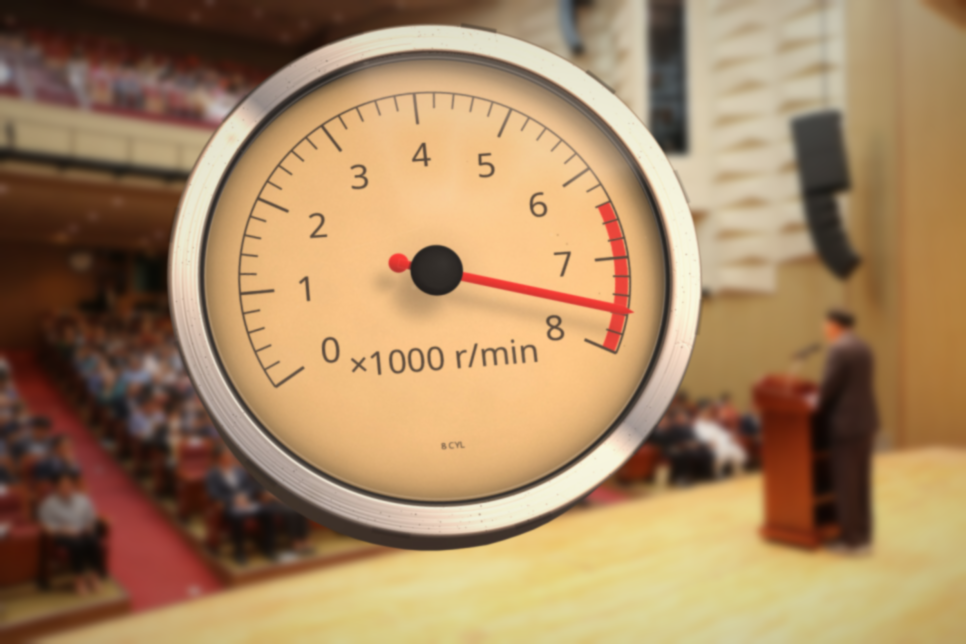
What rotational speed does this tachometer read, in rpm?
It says 7600 rpm
